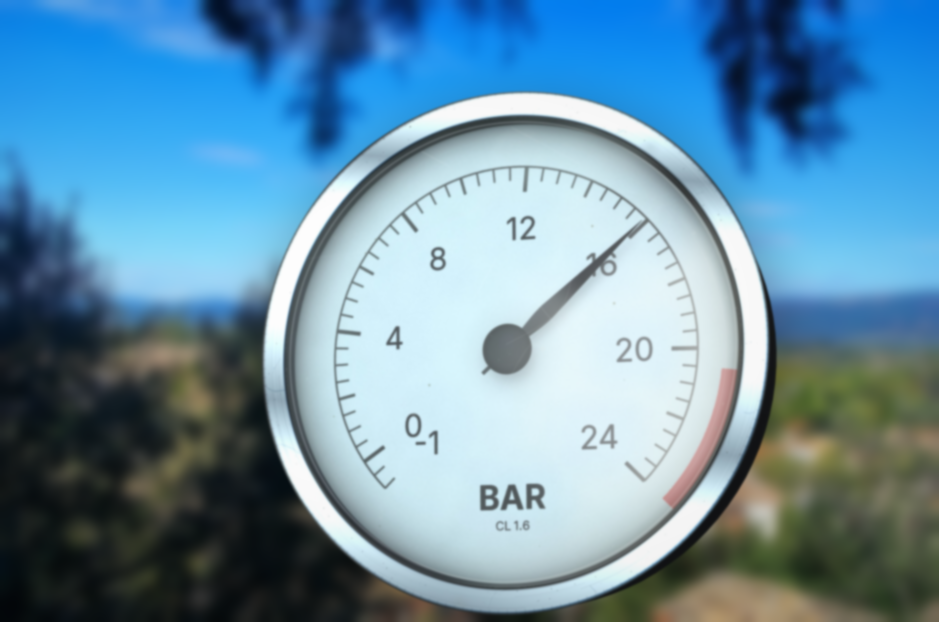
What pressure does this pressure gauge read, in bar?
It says 16 bar
